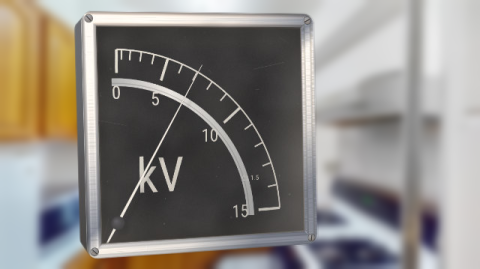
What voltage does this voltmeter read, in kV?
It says 7 kV
